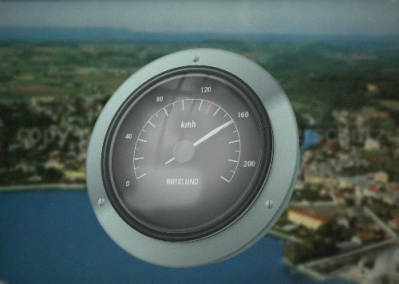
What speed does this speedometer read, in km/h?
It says 160 km/h
